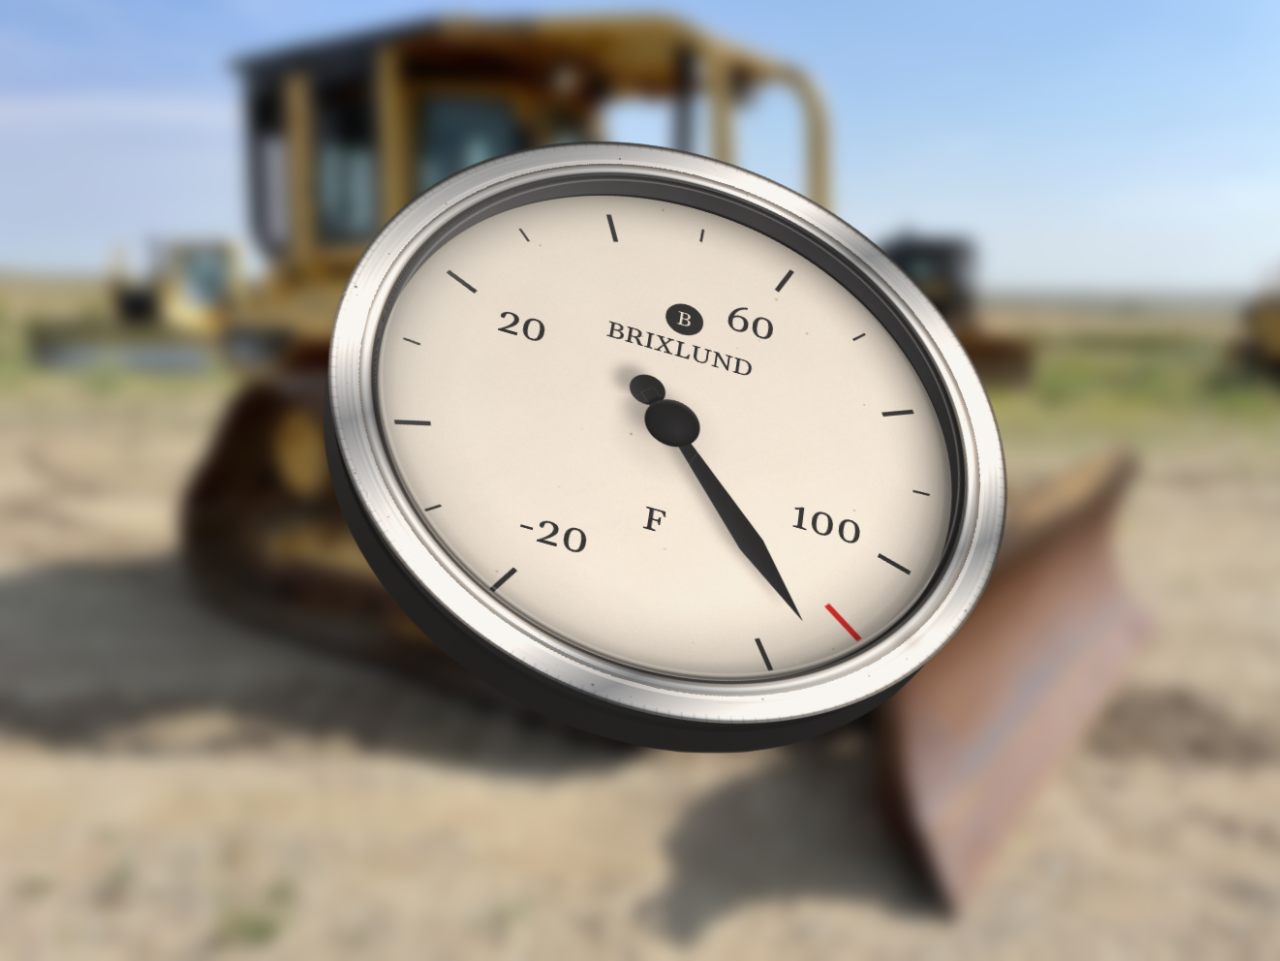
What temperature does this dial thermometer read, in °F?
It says 115 °F
